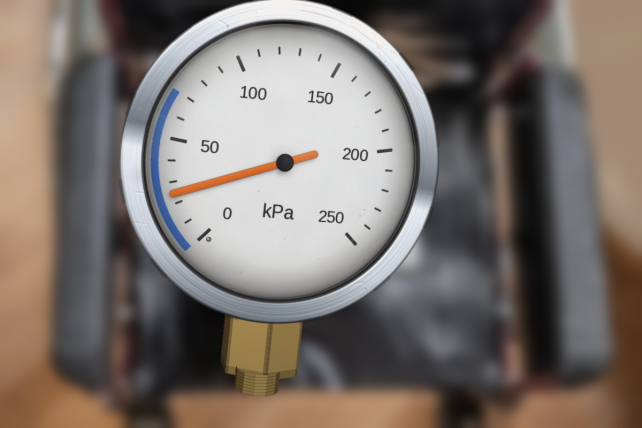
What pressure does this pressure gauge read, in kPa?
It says 25 kPa
